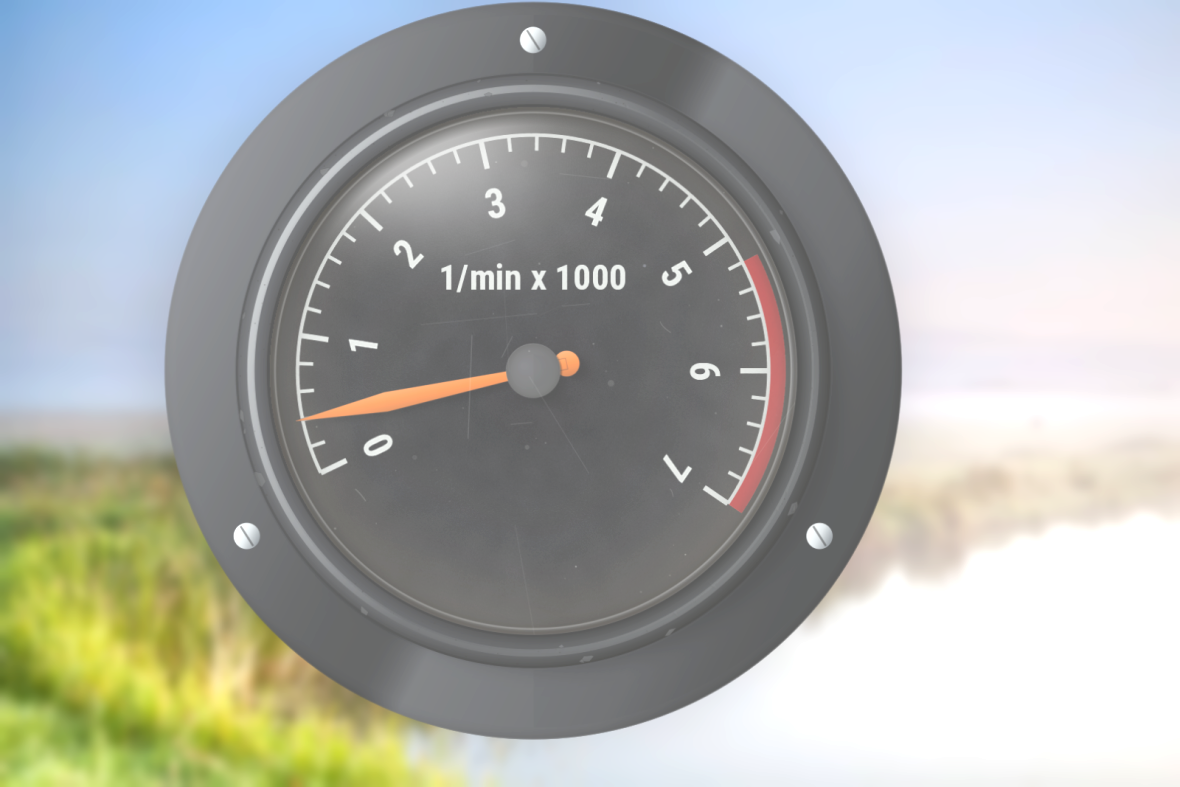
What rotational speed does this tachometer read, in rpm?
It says 400 rpm
